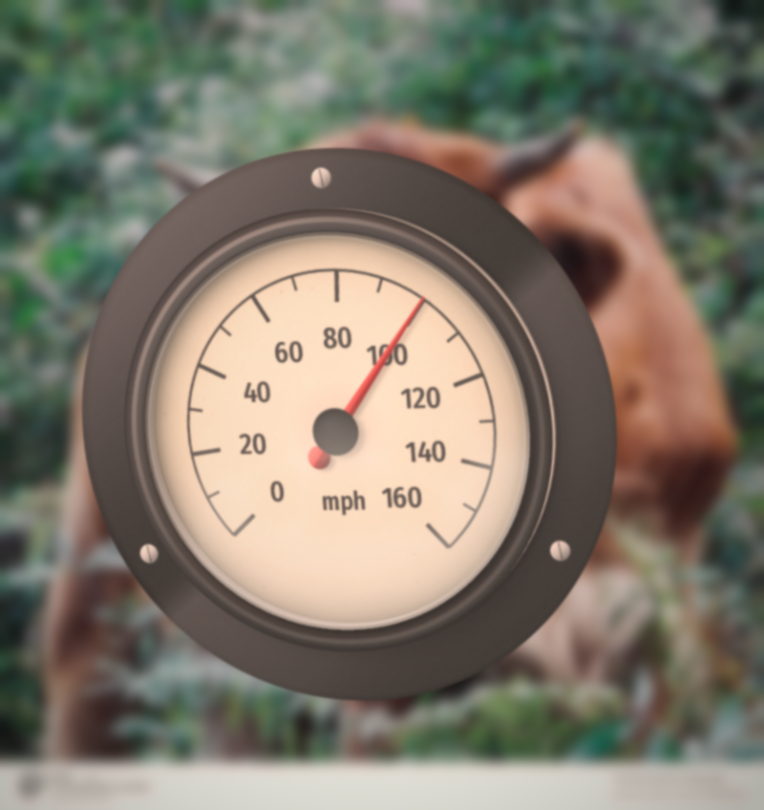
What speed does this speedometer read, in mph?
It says 100 mph
